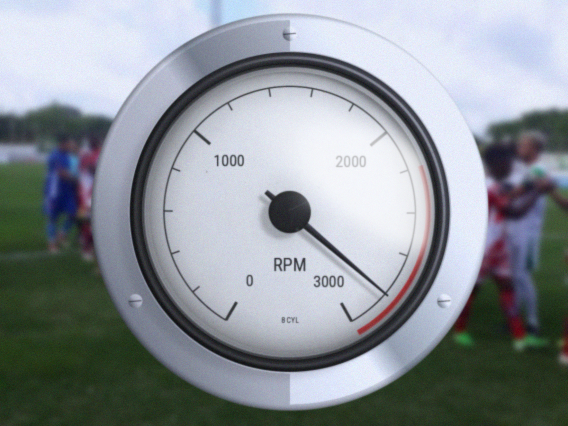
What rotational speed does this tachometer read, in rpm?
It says 2800 rpm
